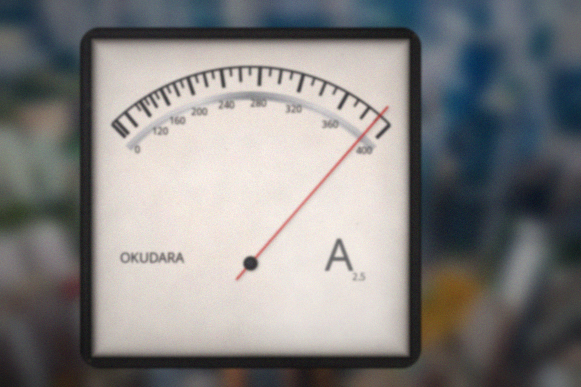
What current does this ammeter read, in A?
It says 390 A
